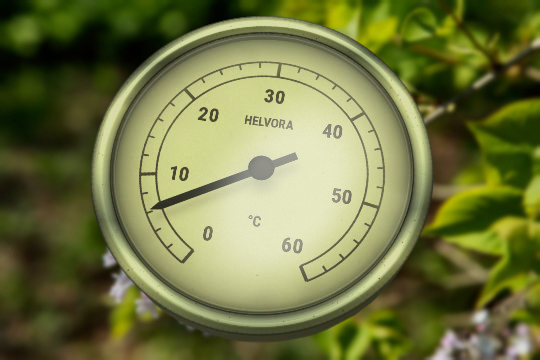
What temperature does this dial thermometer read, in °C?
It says 6 °C
